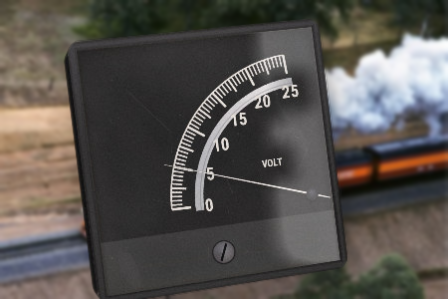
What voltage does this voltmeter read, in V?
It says 5 V
